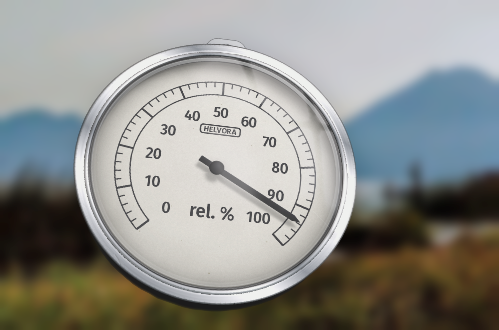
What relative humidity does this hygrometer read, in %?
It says 94 %
